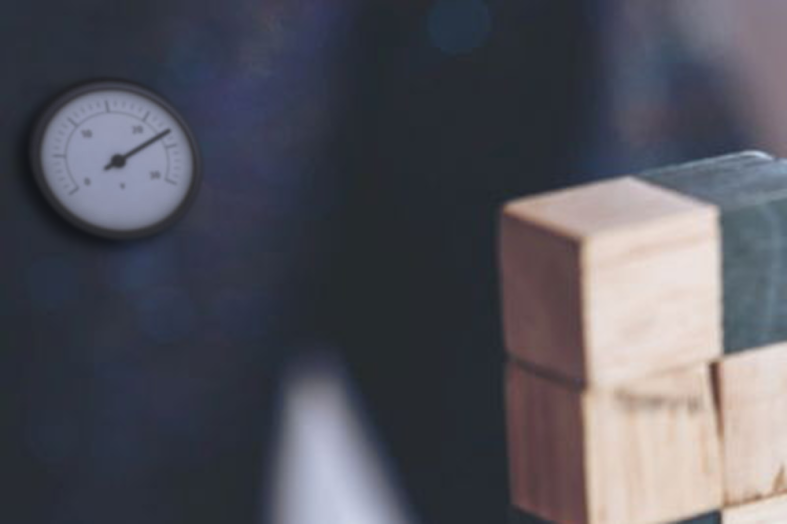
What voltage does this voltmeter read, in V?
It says 23 V
